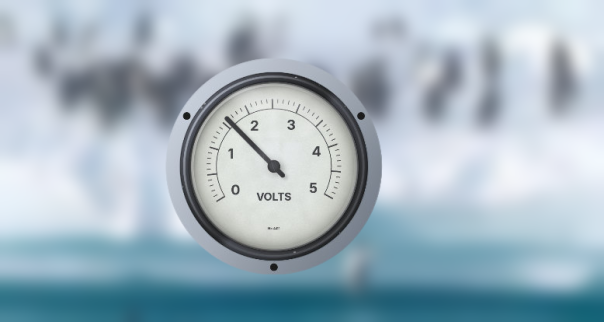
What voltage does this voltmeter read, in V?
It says 1.6 V
